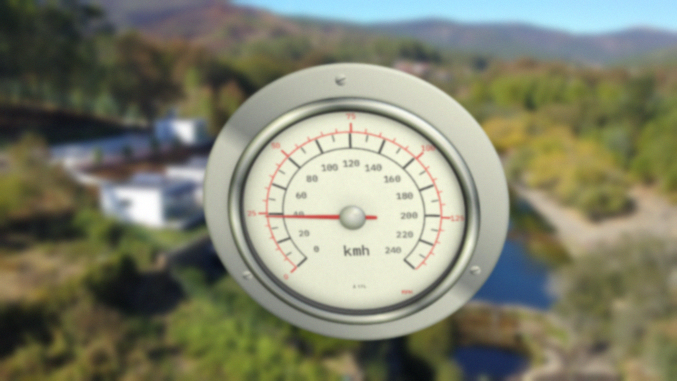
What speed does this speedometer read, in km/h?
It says 40 km/h
